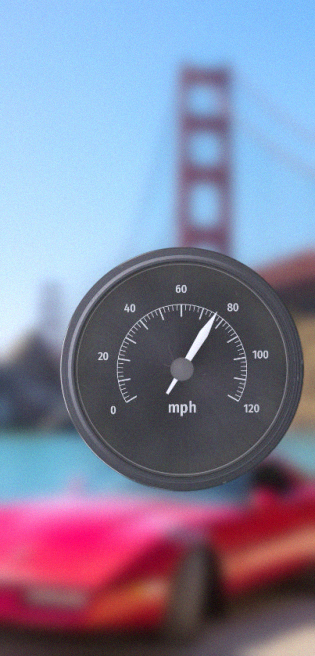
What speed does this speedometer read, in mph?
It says 76 mph
